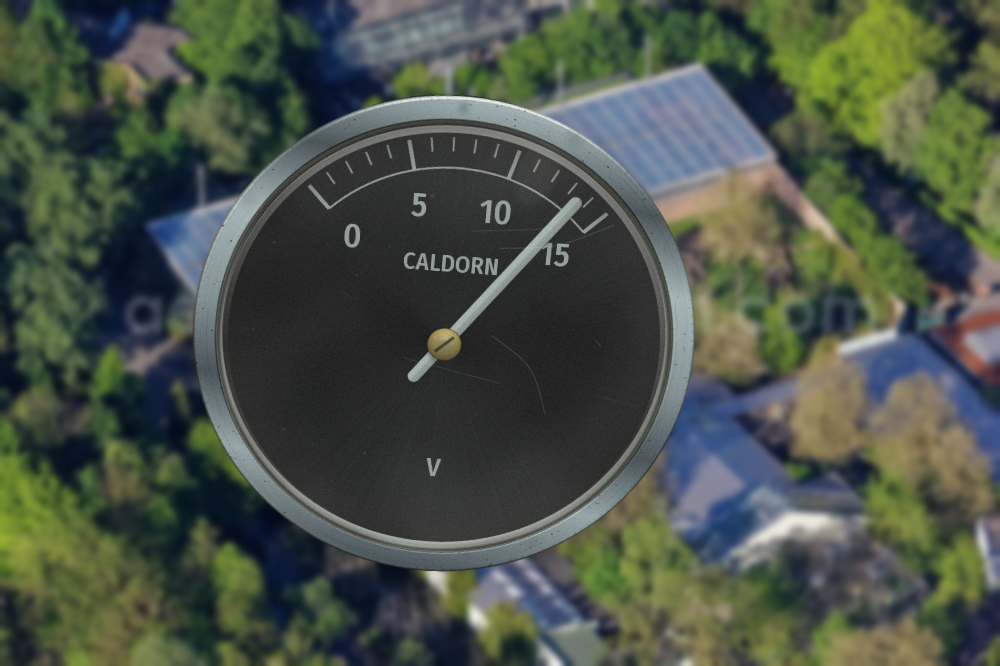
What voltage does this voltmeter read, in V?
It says 13.5 V
